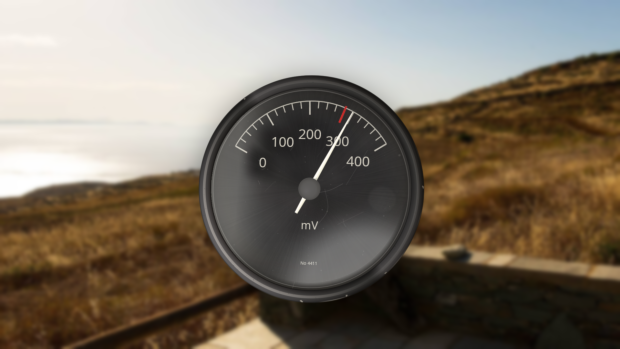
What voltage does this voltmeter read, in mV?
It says 300 mV
